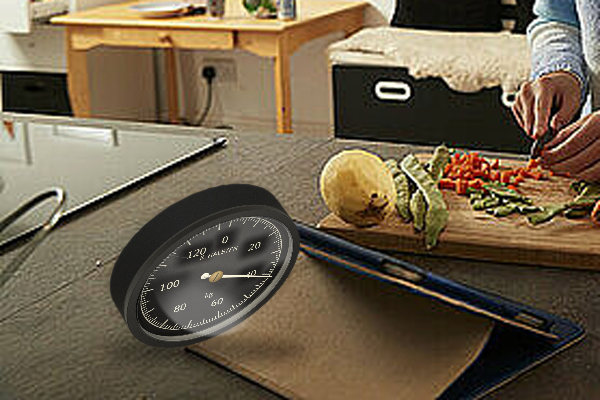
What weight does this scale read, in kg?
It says 40 kg
